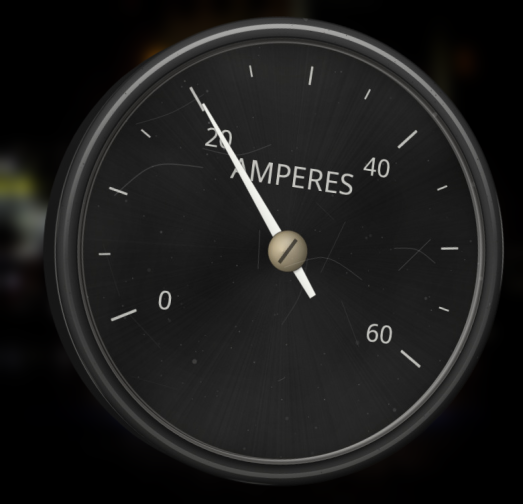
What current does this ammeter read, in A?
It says 20 A
